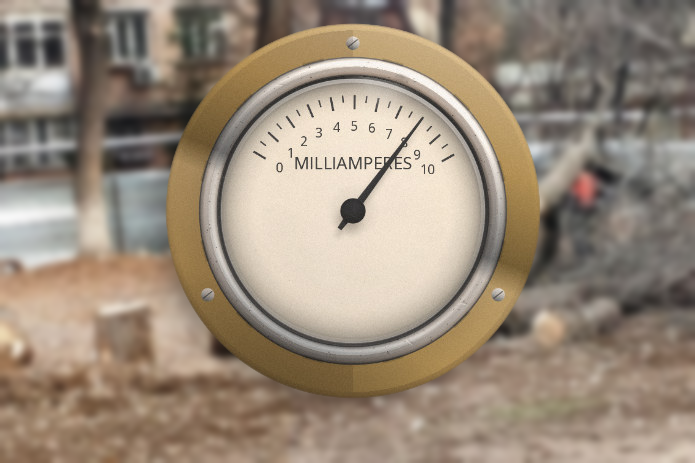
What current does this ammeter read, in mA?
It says 8 mA
